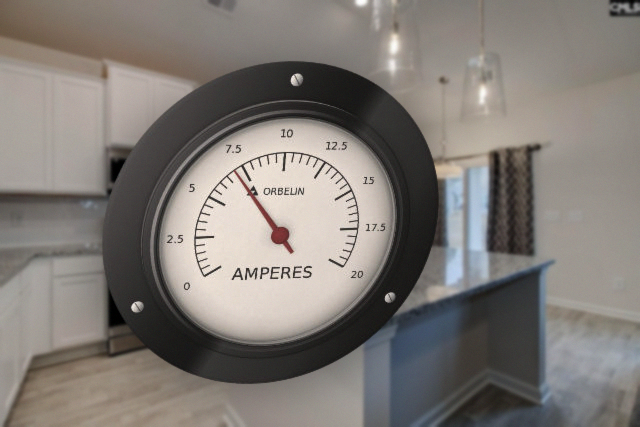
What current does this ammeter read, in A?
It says 7 A
